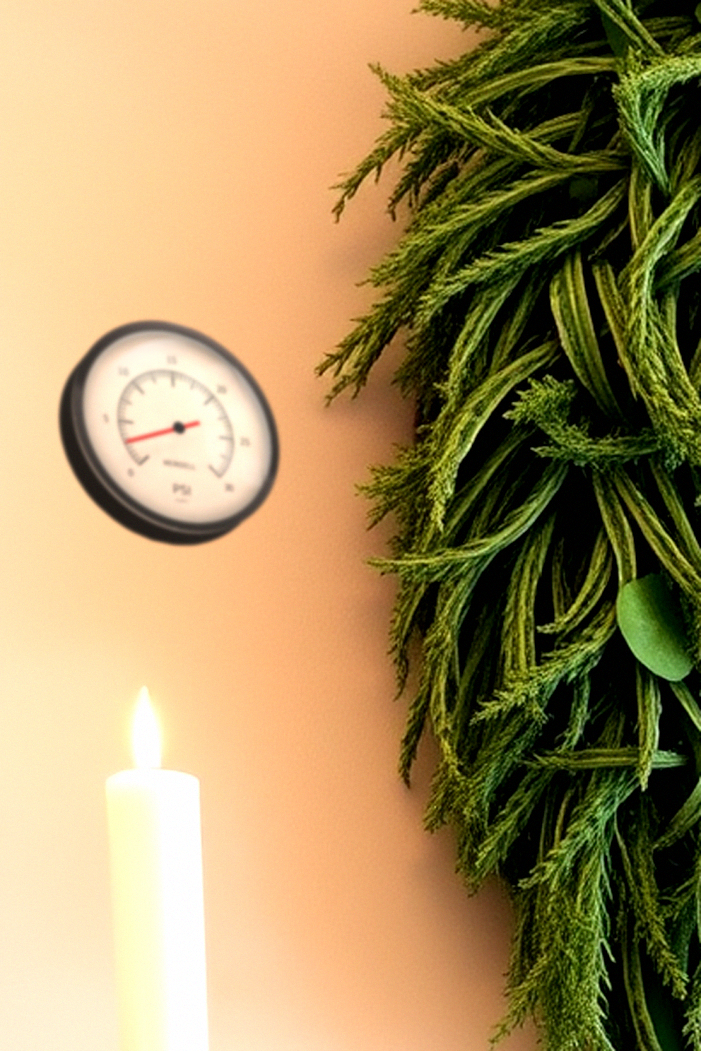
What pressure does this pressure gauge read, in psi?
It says 2.5 psi
